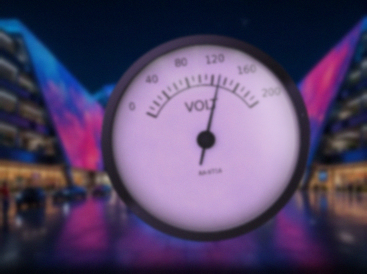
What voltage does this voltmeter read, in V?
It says 130 V
